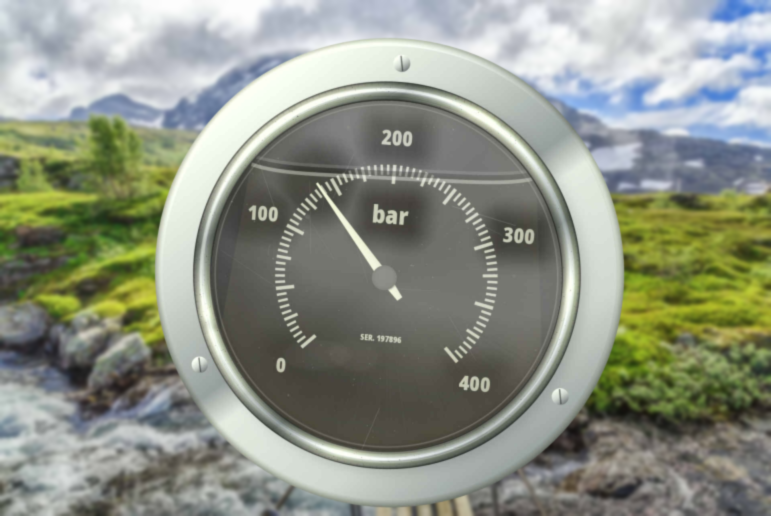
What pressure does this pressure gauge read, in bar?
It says 140 bar
